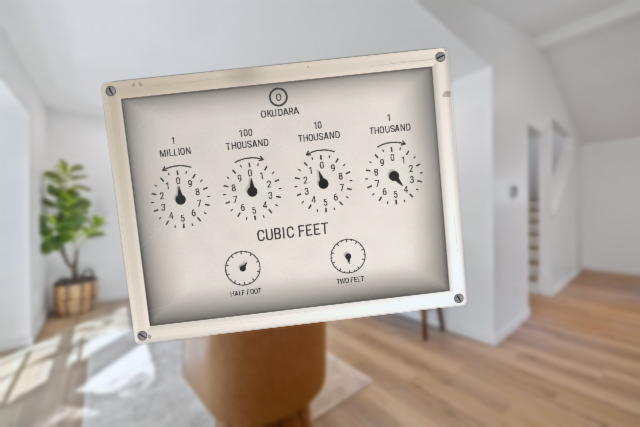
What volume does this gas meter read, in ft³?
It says 400 ft³
